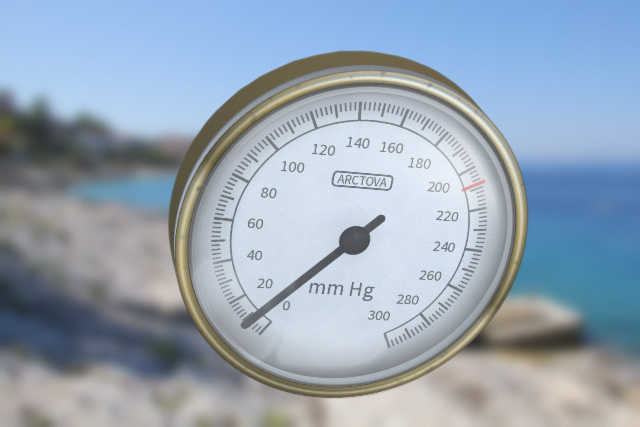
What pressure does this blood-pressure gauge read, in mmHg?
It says 10 mmHg
